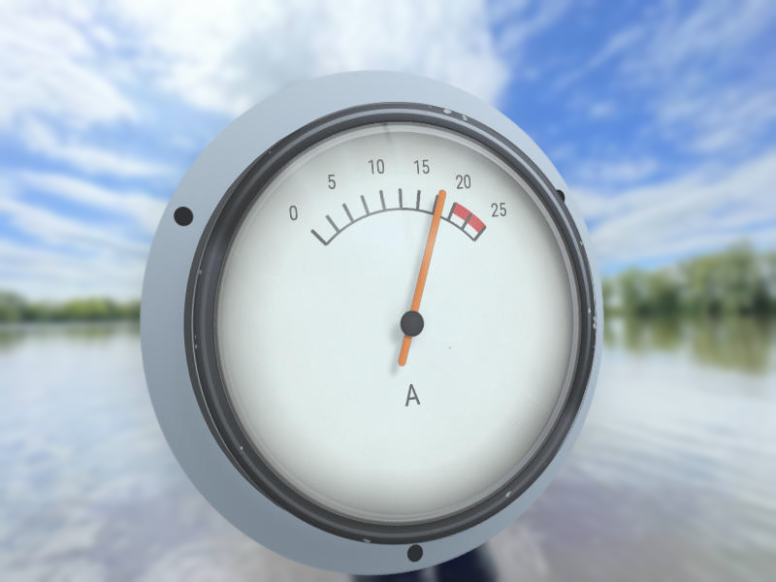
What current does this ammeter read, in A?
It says 17.5 A
